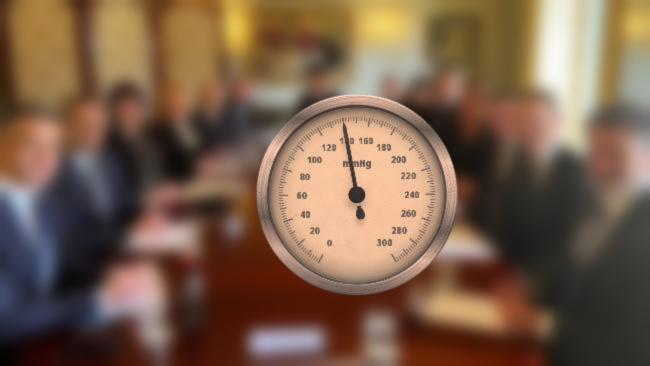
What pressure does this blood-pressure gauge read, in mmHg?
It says 140 mmHg
